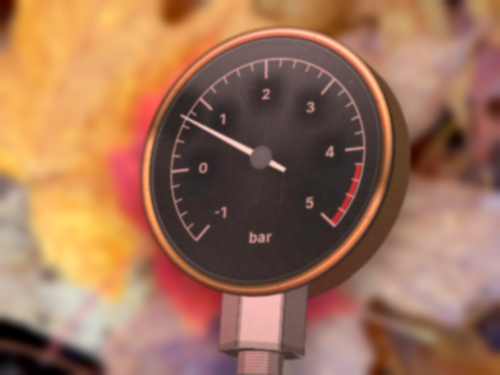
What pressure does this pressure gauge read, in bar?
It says 0.7 bar
